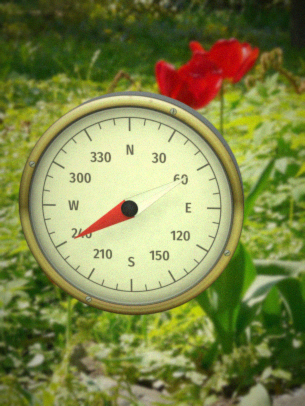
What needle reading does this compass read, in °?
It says 240 °
